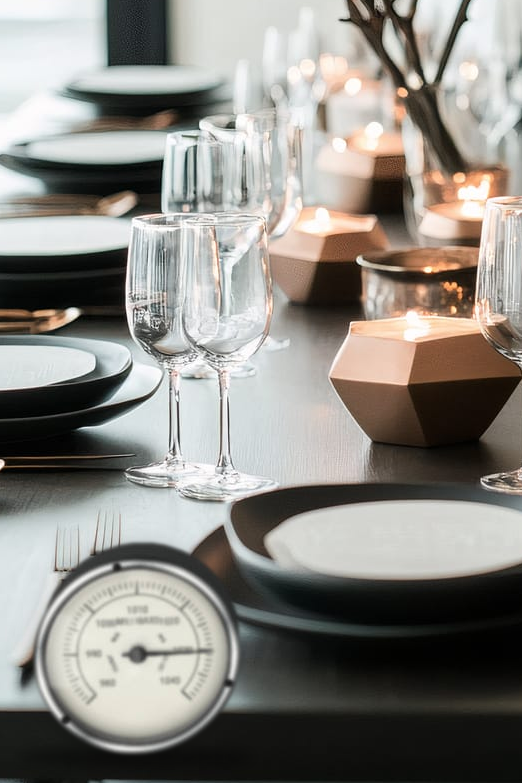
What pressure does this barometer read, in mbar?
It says 1030 mbar
